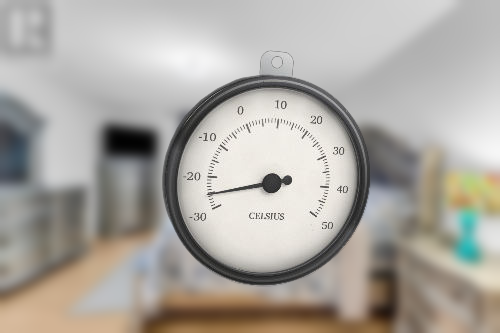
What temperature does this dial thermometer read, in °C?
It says -25 °C
